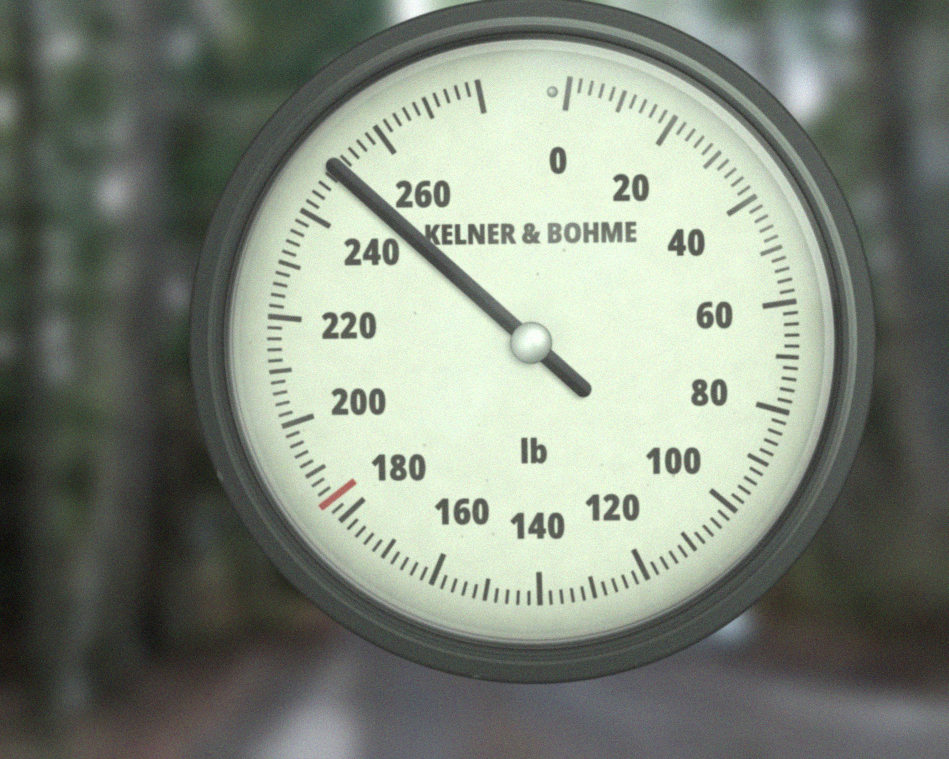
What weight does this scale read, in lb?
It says 250 lb
